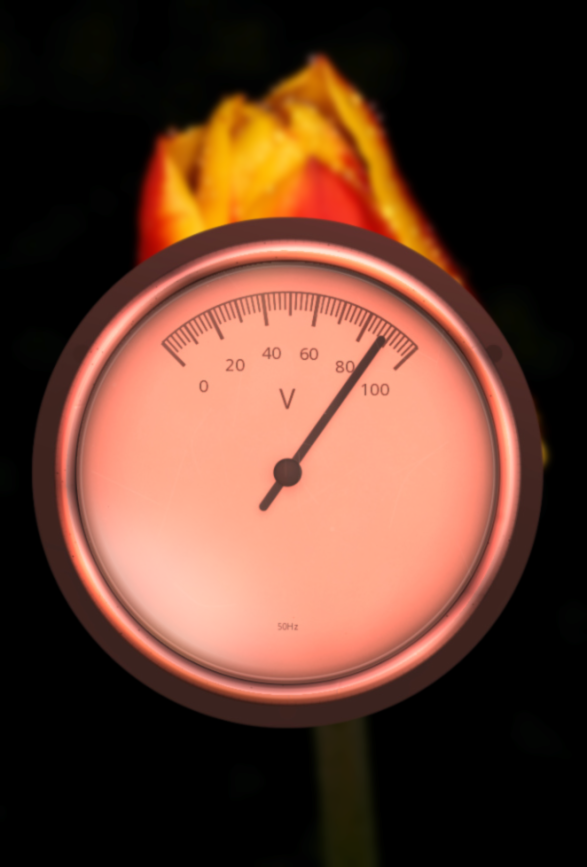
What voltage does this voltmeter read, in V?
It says 88 V
